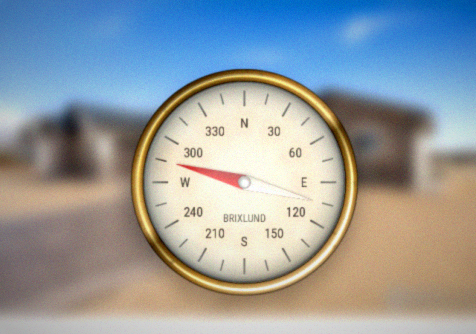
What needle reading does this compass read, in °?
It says 285 °
